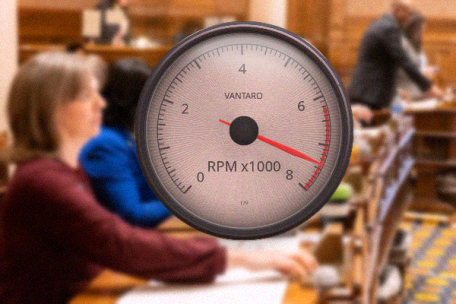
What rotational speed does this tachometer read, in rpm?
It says 7400 rpm
